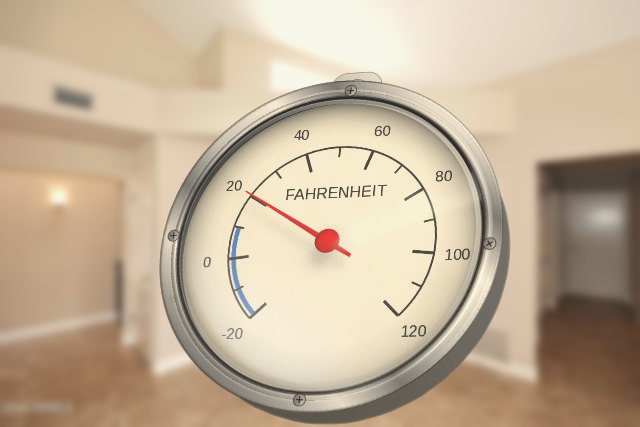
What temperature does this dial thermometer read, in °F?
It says 20 °F
